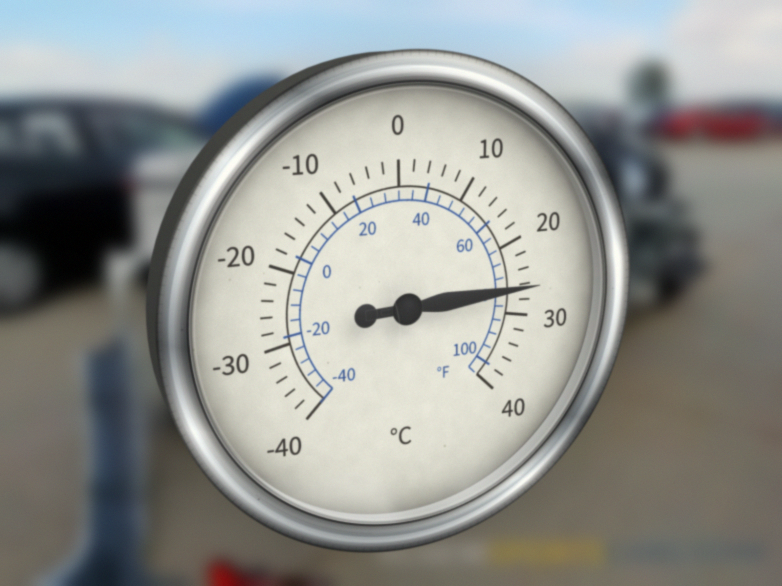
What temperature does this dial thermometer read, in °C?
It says 26 °C
